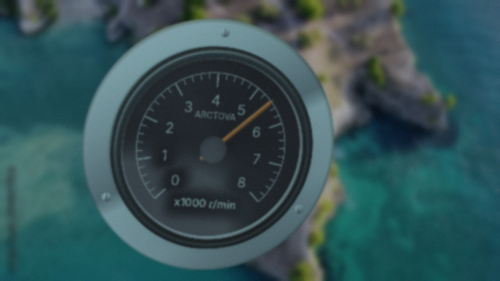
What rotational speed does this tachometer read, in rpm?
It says 5400 rpm
